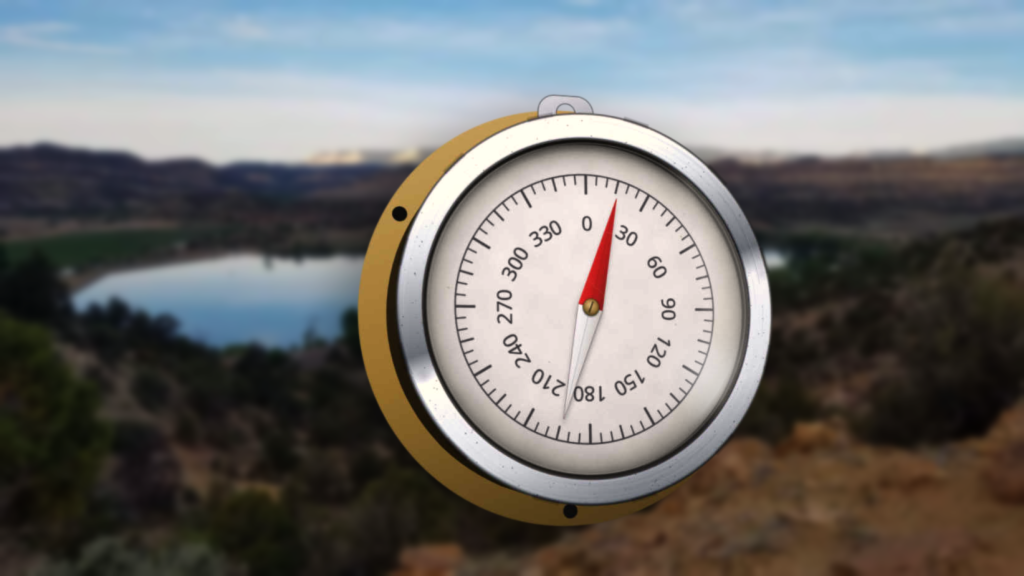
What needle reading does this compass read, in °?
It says 15 °
